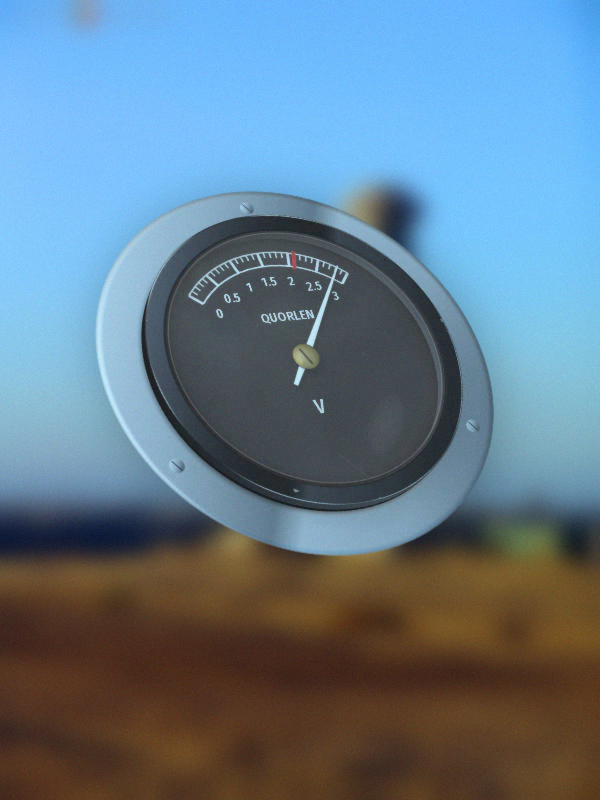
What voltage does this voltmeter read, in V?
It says 2.8 V
